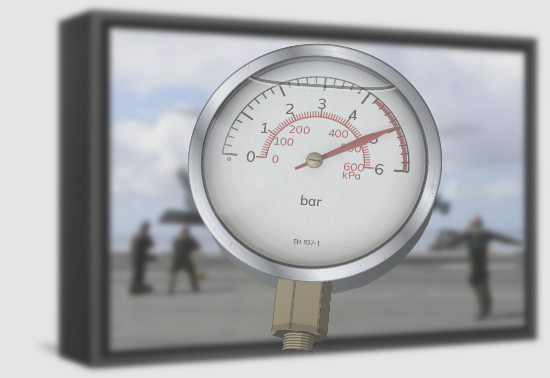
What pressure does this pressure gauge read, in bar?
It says 5 bar
